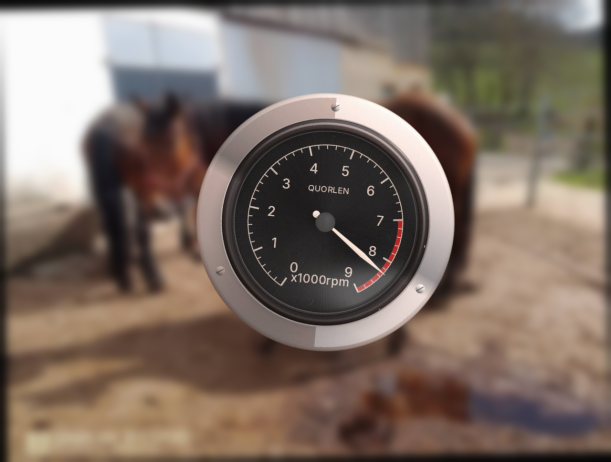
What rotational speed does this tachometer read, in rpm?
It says 8300 rpm
